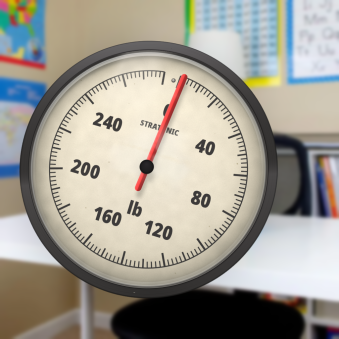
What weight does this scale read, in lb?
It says 2 lb
